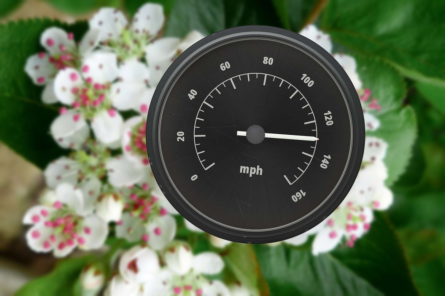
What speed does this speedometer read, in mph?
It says 130 mph
